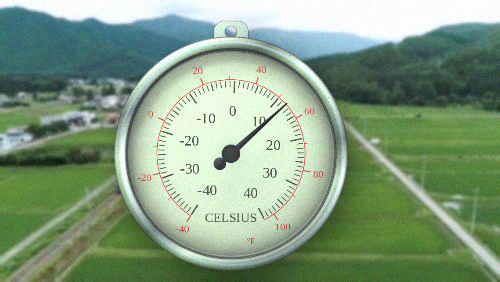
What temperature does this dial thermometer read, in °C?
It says 12 °C
